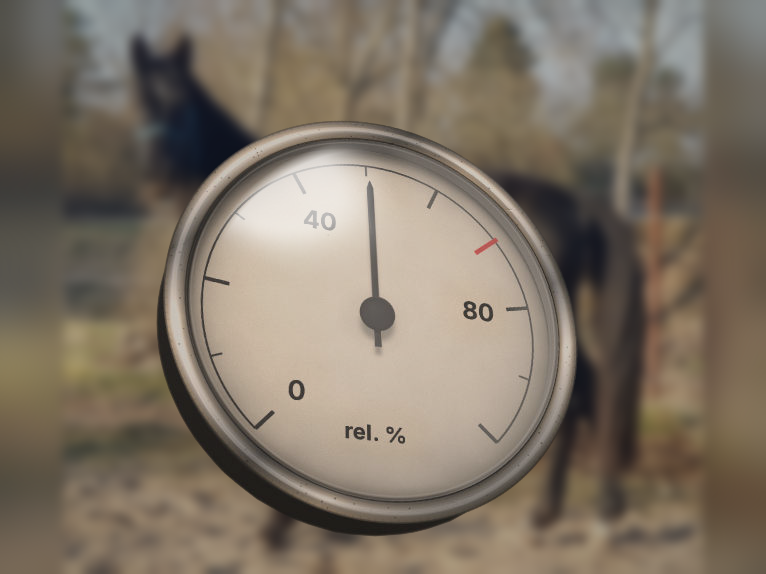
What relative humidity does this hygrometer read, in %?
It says 50 %
